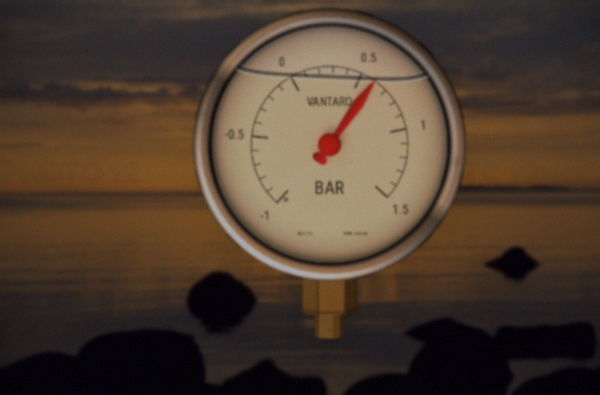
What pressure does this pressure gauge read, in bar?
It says 0.6 bar
